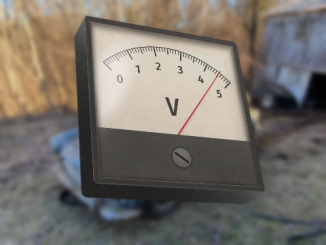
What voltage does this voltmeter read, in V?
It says 4.5 V
